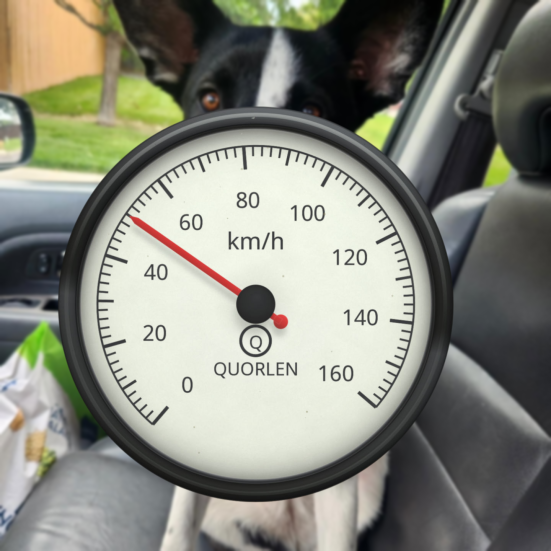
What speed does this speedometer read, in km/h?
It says 50 km/h
